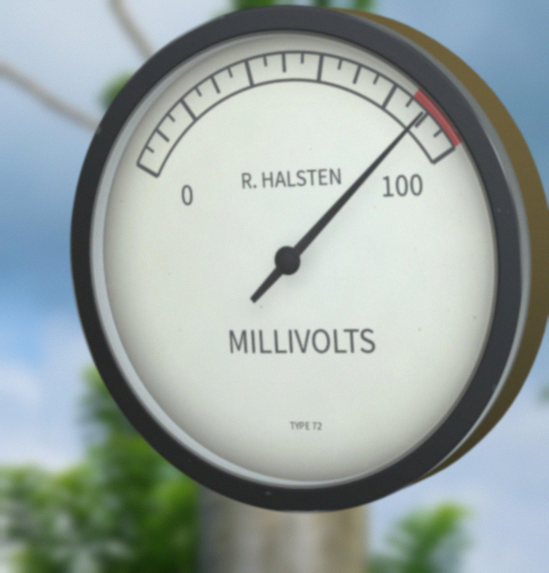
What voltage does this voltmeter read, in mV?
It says 90 mV
